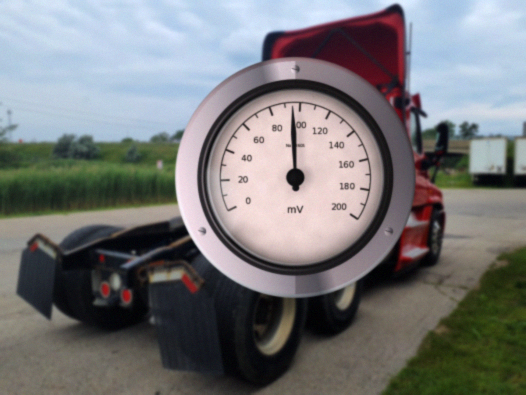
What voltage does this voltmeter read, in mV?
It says 95 mV
